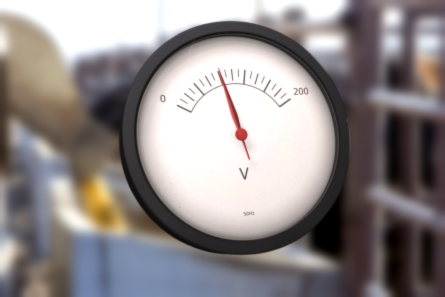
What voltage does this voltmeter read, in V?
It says 80 V
